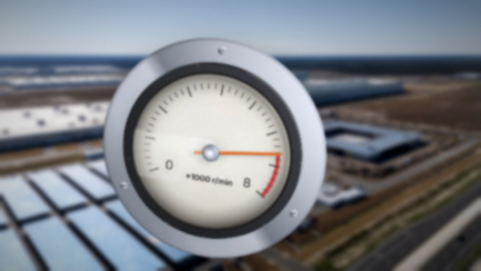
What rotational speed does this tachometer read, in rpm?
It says 6600 rpm
